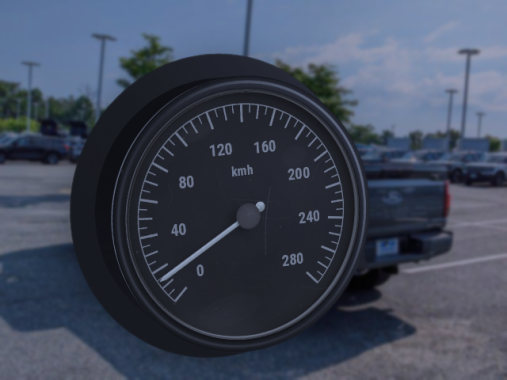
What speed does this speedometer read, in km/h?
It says 15 km/h
